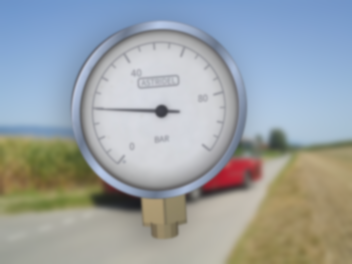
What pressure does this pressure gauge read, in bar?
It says 20 bar
